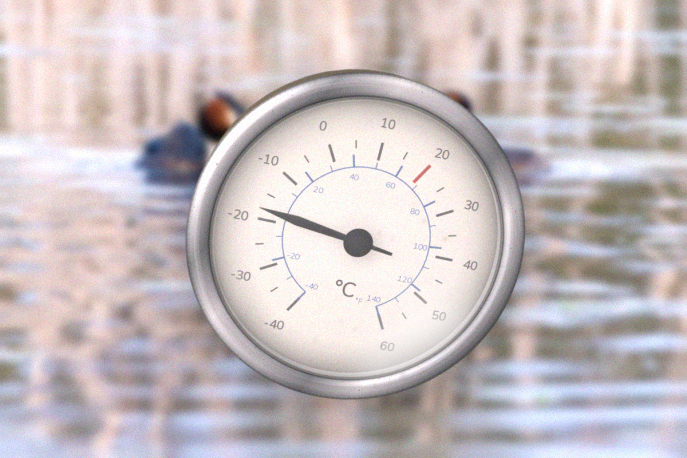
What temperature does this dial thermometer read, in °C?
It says -17.5 °C
